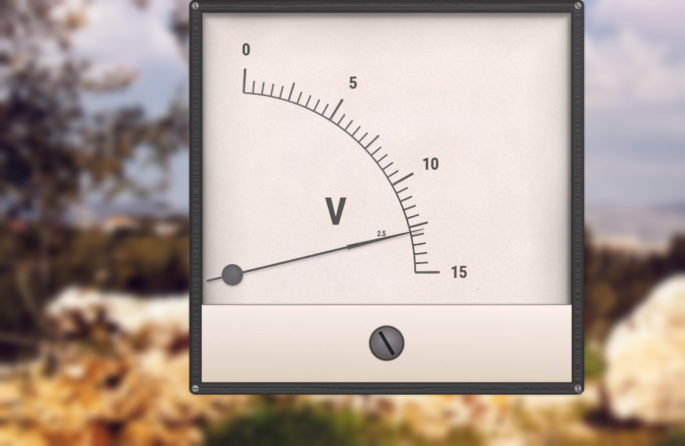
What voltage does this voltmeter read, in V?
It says 12.75 V
